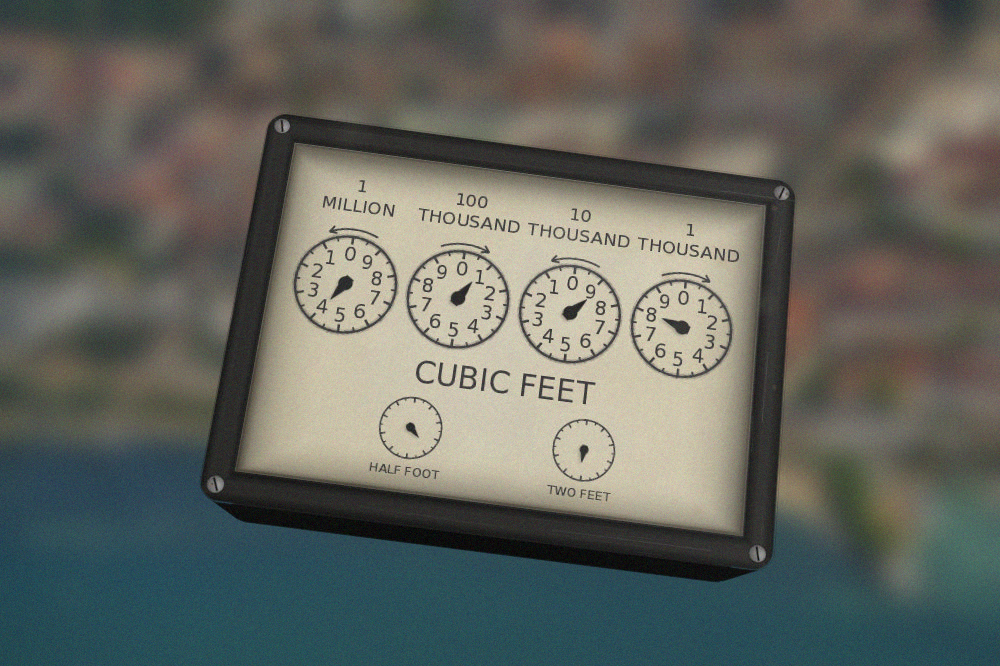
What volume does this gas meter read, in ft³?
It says 408800 ft³
